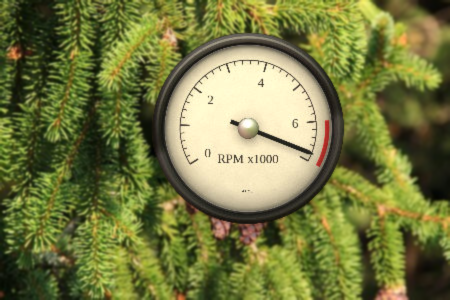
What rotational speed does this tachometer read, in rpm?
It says 6800 rpm
